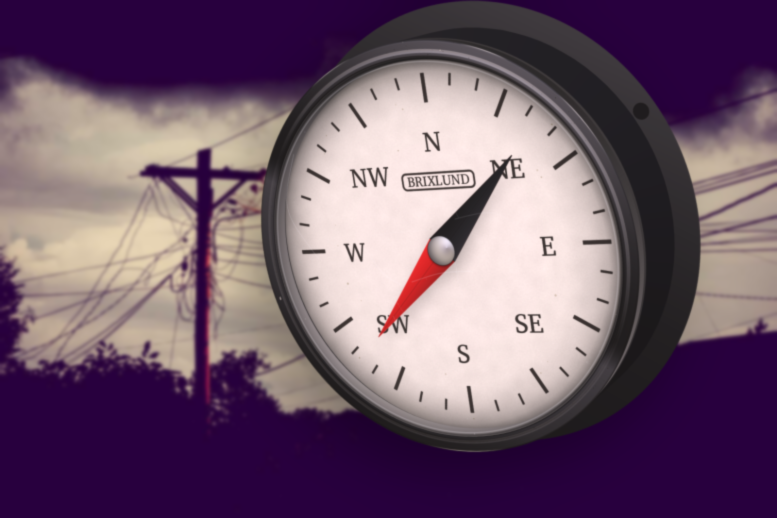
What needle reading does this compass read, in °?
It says 225 °
